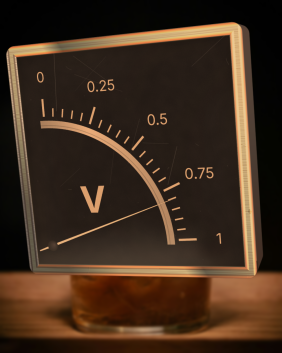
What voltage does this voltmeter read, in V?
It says 0.8 V
